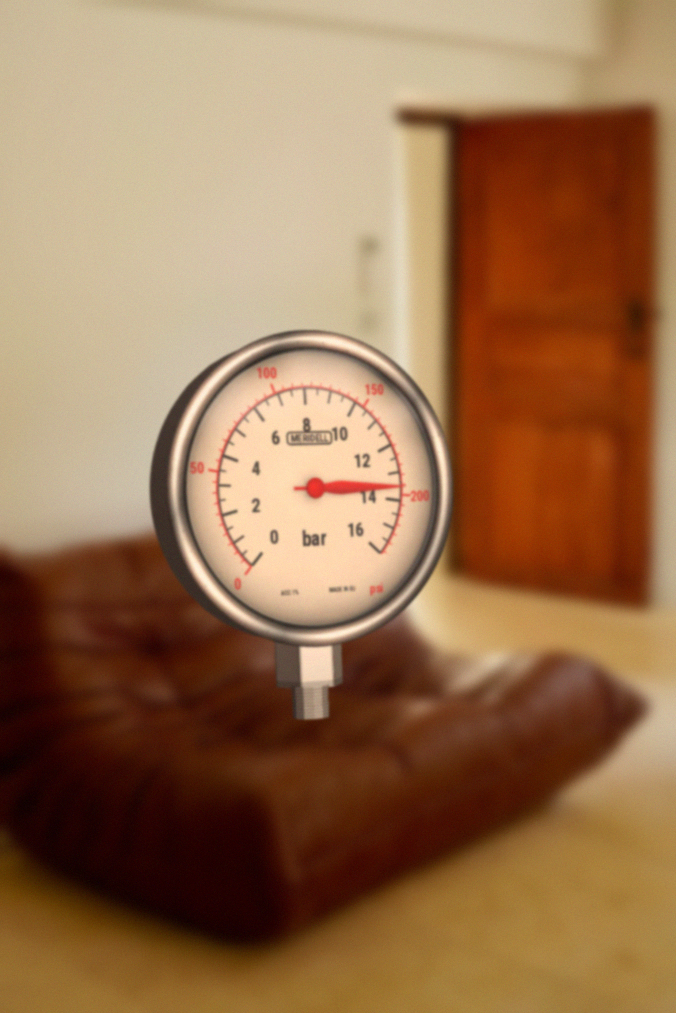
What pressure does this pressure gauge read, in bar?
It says 13.5 bar
